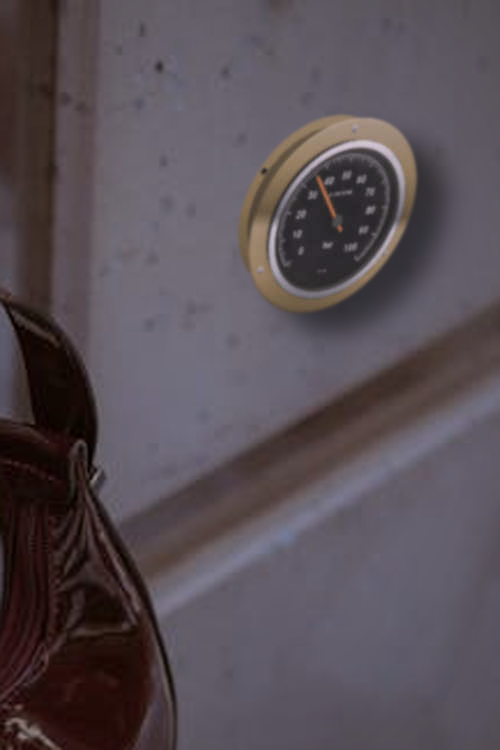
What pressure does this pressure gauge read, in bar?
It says 35 bar
